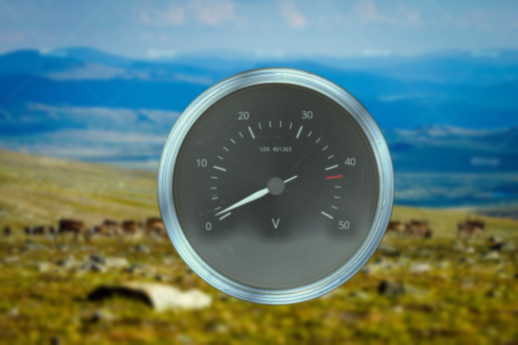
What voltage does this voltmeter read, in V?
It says 1 V
